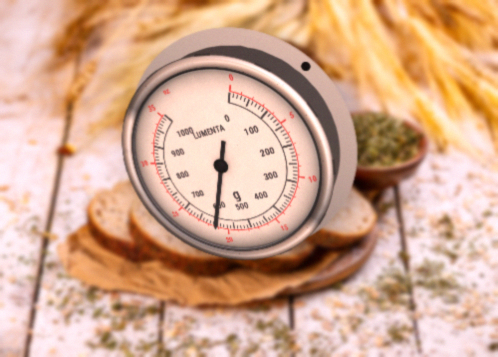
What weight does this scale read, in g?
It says 600 g
